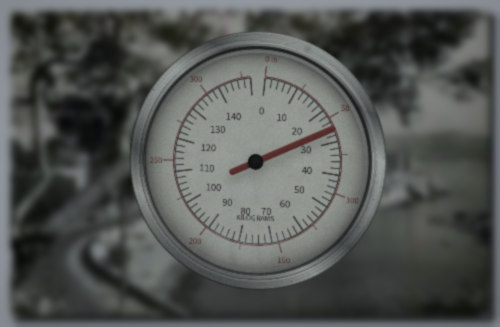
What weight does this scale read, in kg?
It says 26 kg
